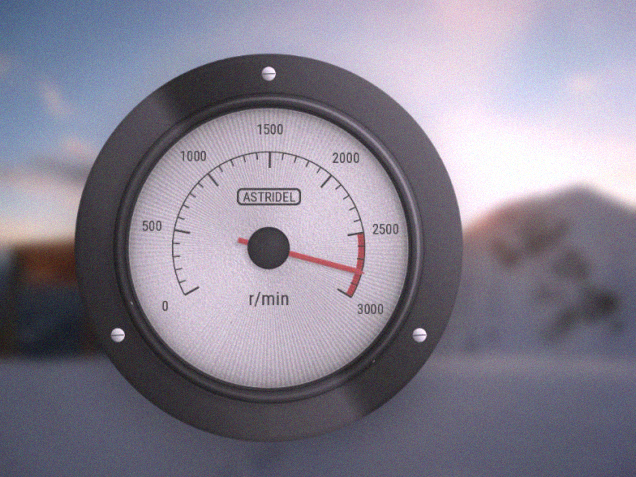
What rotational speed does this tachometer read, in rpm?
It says 2800 rpm
